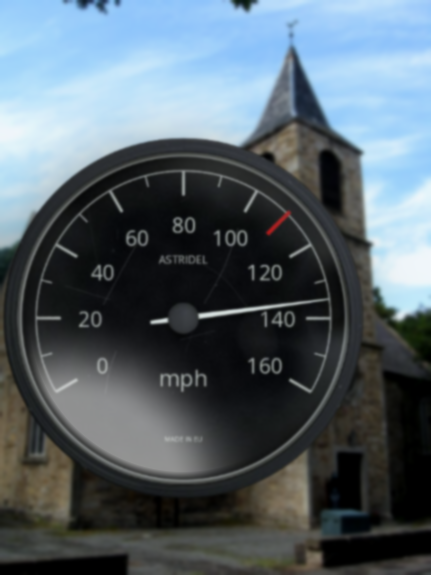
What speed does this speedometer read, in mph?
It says 135 mph
